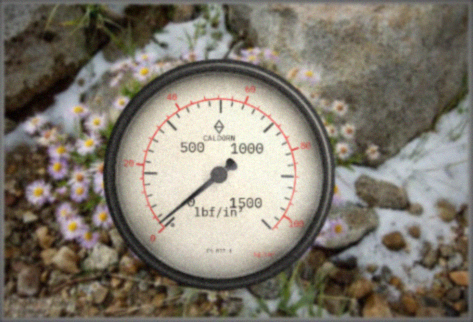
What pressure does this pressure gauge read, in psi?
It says 25 psi
